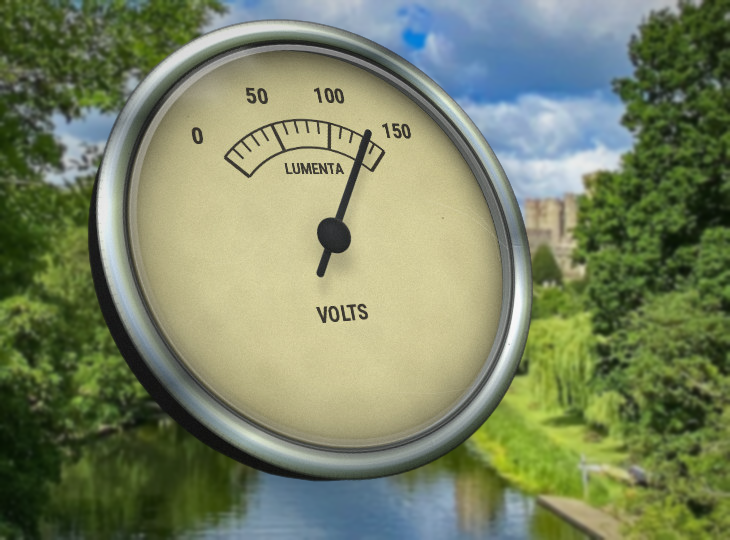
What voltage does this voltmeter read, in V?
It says 130 V
